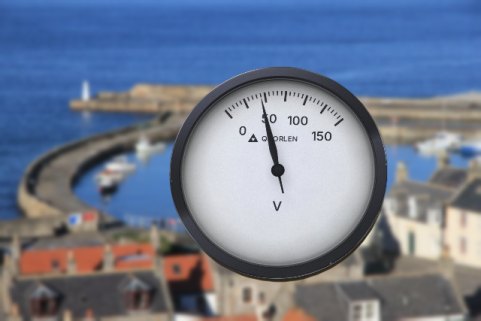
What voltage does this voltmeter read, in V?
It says 45 V
